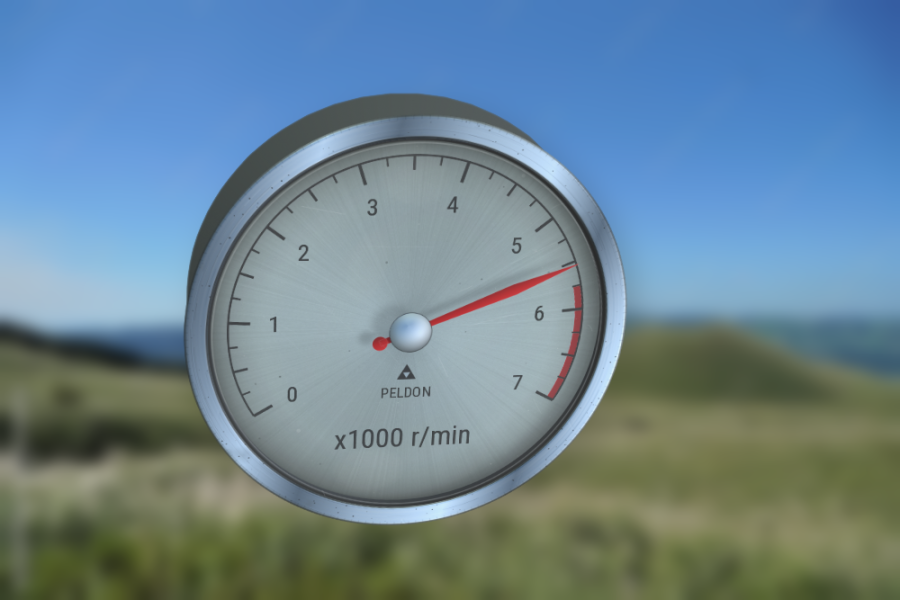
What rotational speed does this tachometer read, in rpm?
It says 5500 rpm
